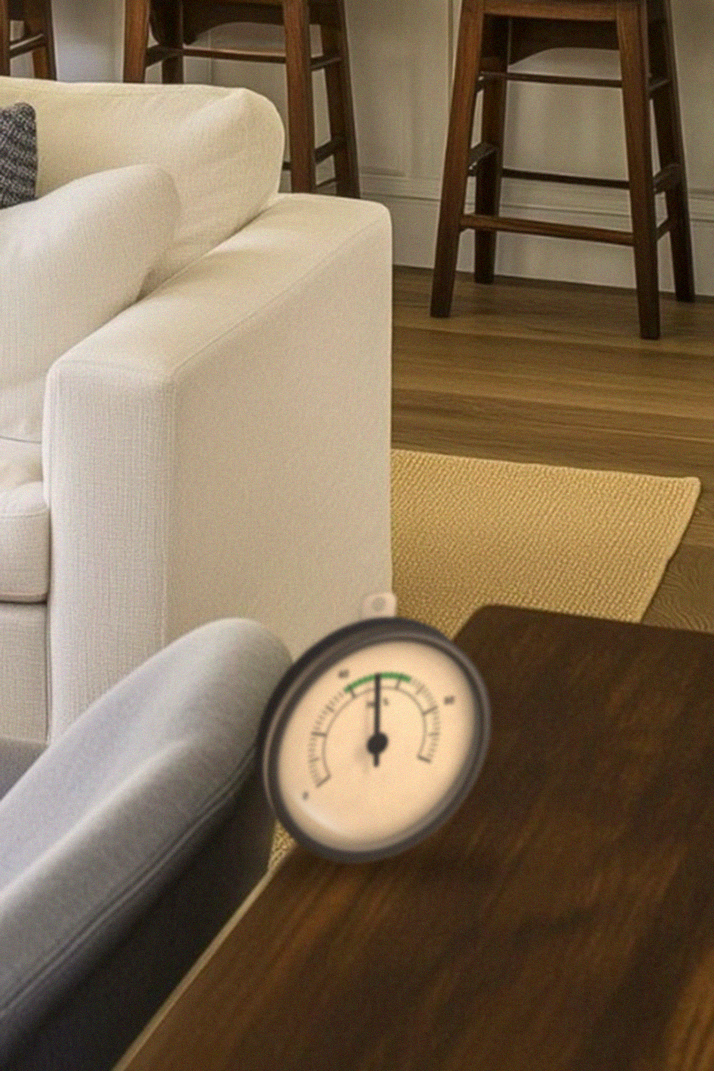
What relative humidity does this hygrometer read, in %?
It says 50 %
